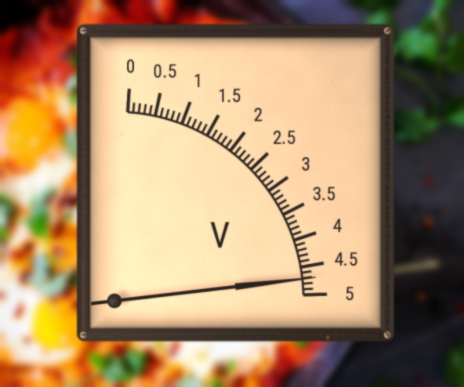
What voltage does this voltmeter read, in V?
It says 4.7 V
